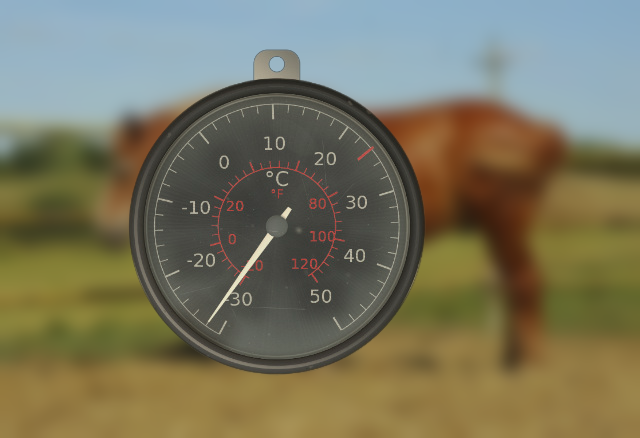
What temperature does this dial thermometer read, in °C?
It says -28 °C
